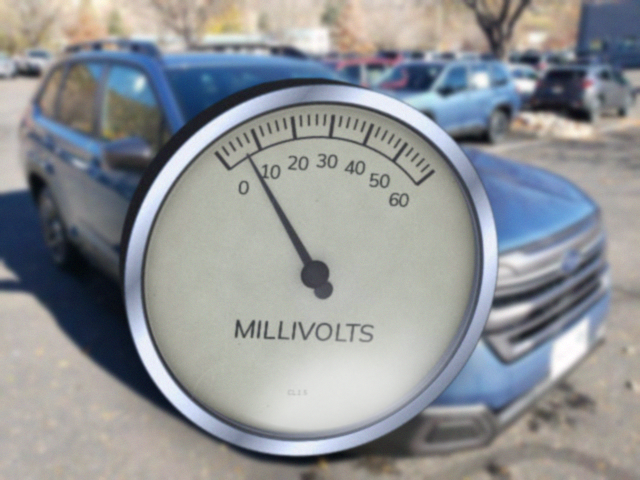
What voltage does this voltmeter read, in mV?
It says 6 mV
